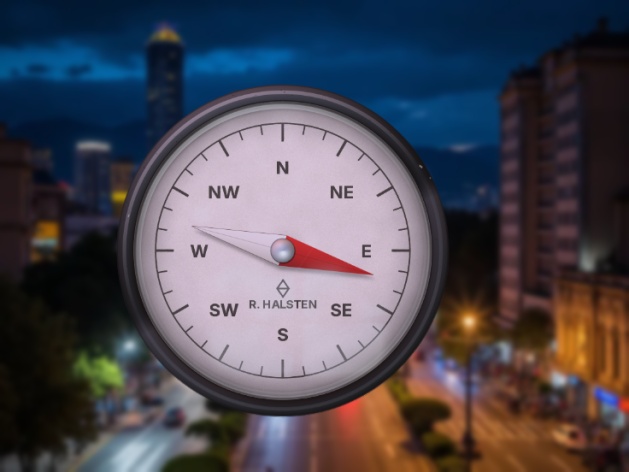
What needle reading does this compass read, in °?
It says 105 °
